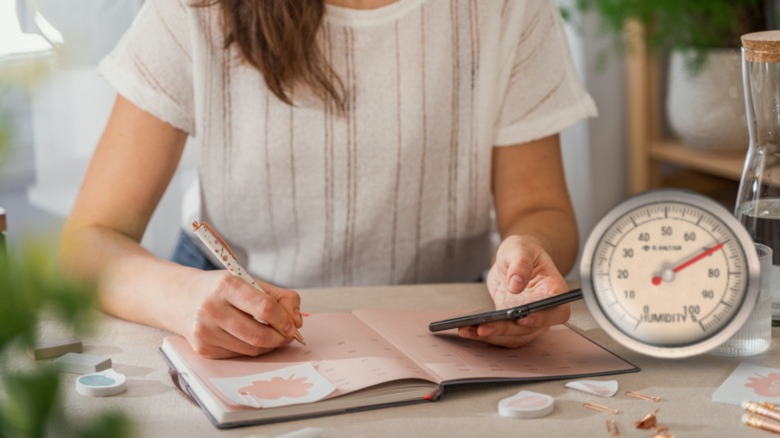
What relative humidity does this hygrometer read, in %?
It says 70 %
